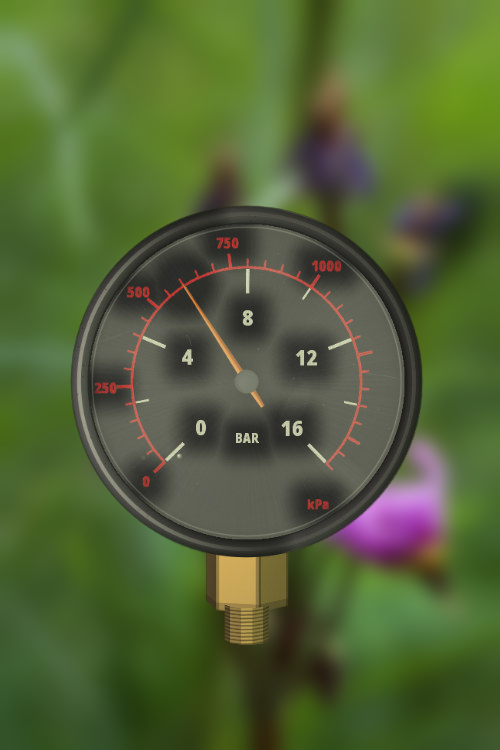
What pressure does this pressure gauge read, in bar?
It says 6 bar
